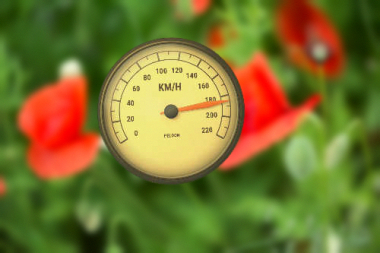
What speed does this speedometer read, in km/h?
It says 185 km/h
